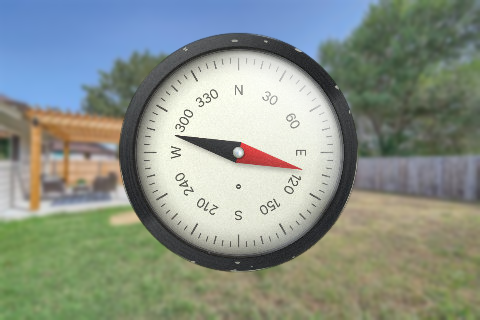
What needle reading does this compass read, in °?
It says 105 °
